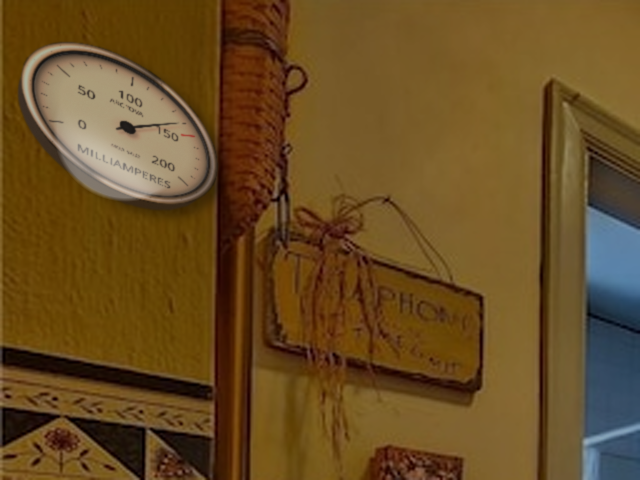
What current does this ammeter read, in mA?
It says 140 mA
